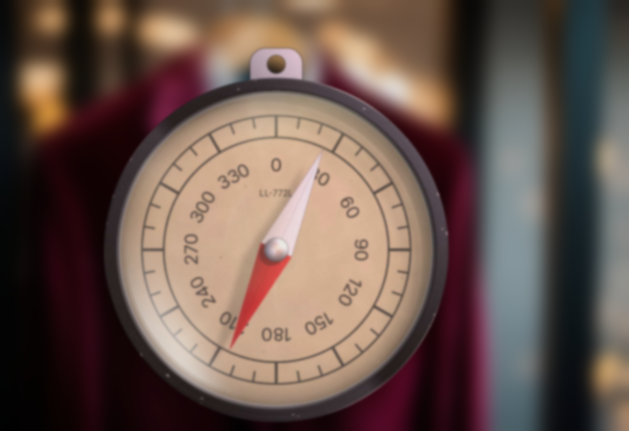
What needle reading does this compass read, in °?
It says 205 °
